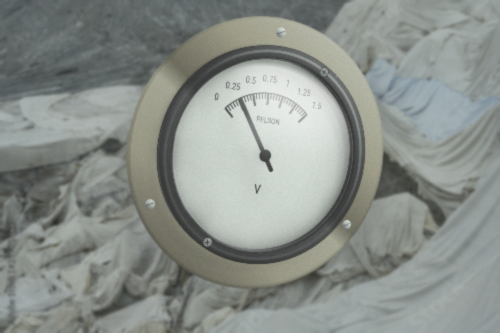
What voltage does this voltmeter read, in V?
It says 0.25 V
